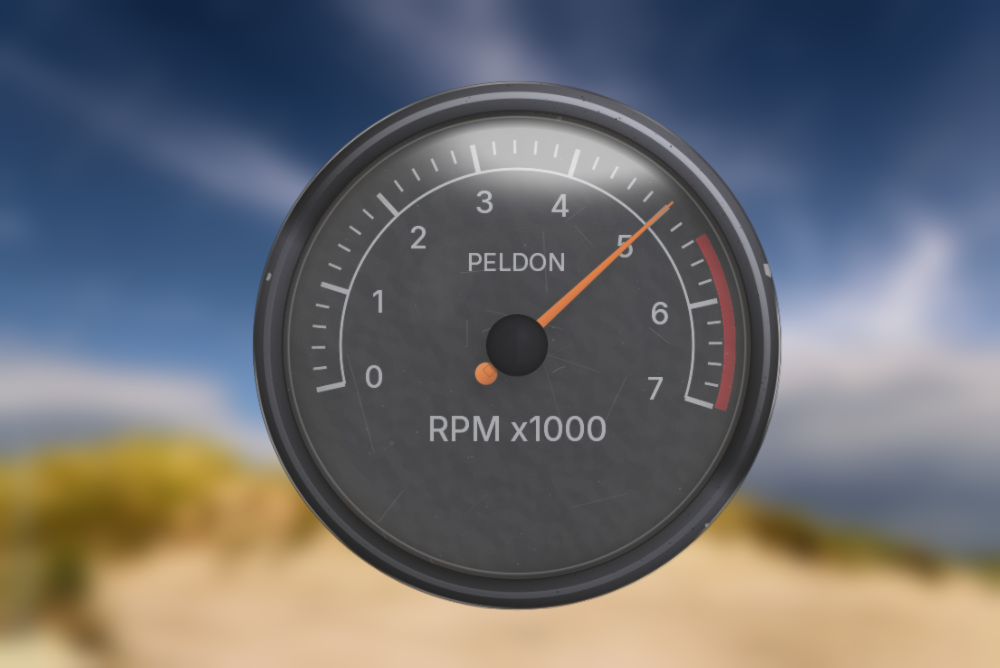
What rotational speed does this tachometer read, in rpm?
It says 5000 rpm
